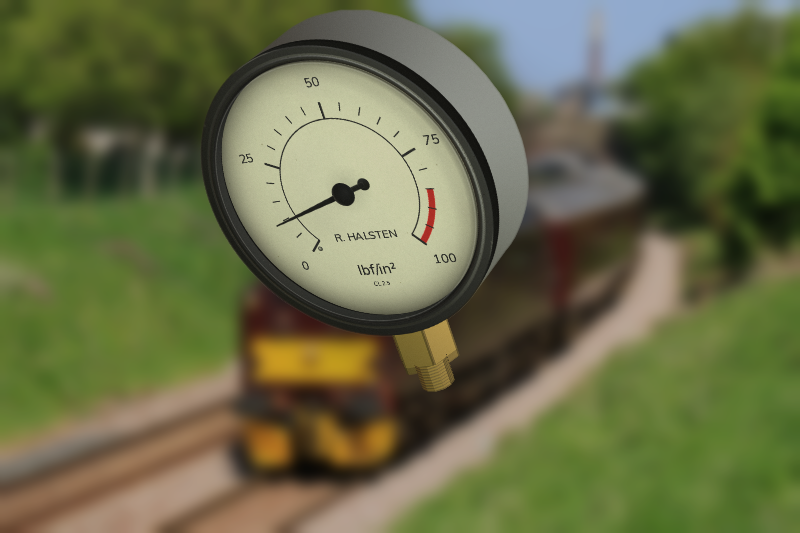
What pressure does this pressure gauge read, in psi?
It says 10 psi
